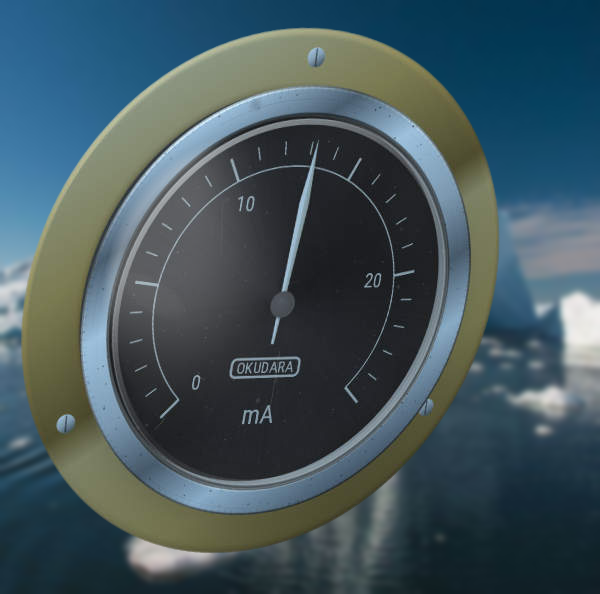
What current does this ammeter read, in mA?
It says 13 mA
